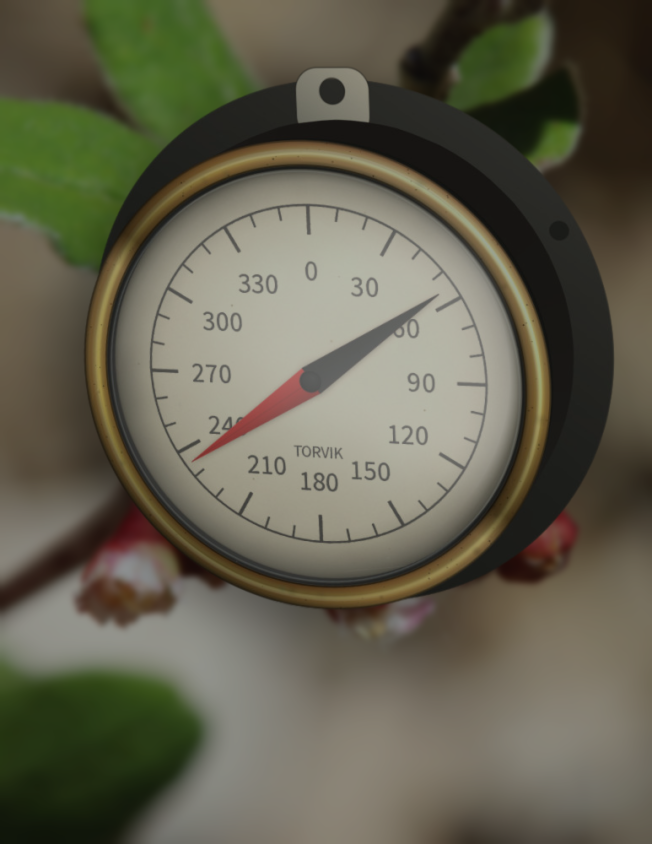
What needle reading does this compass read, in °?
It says 235 °
